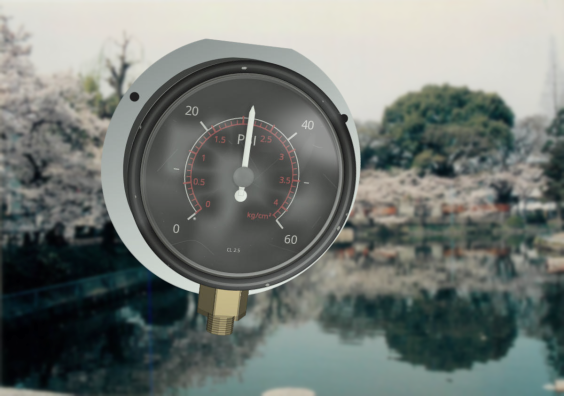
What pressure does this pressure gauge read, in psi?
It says 30 psi
